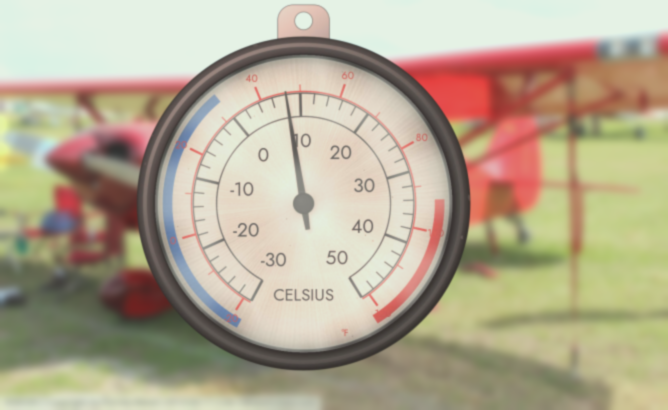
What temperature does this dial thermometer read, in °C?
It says 8 °C
